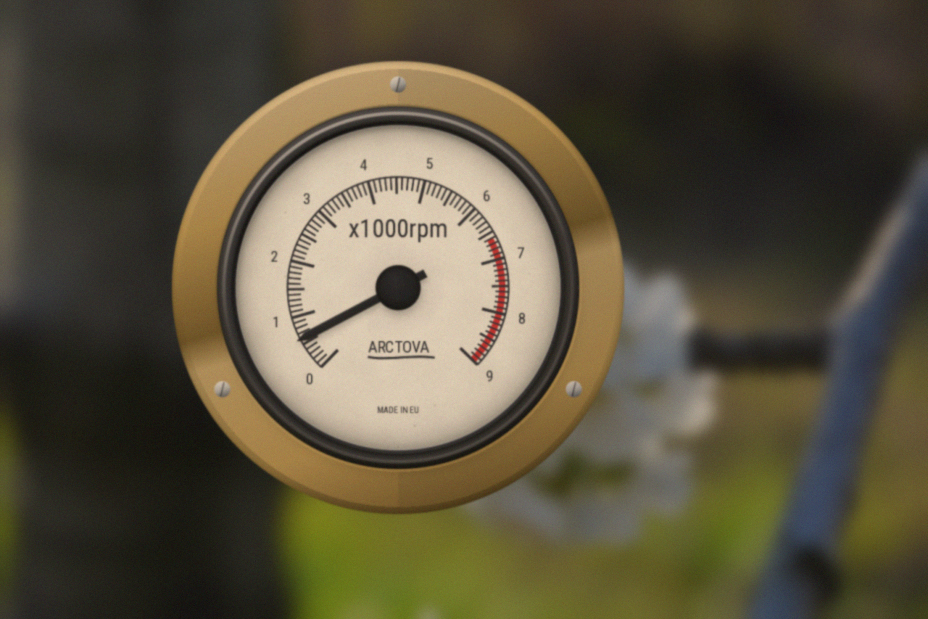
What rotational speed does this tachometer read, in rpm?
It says 600 rpm
